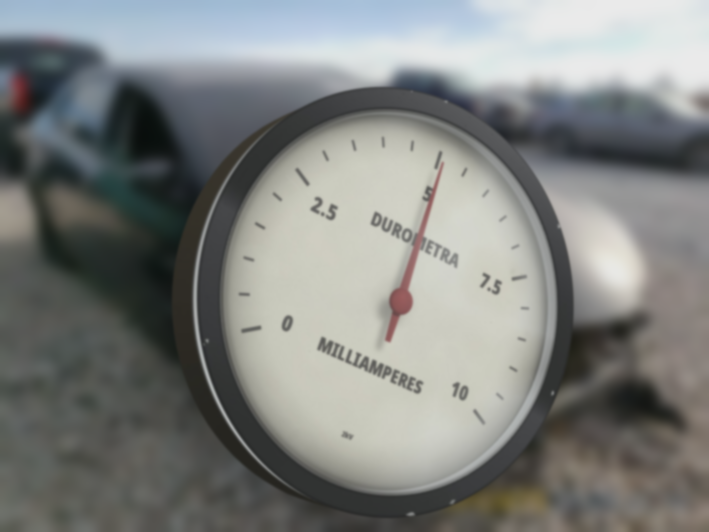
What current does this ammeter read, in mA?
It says 5 mA
